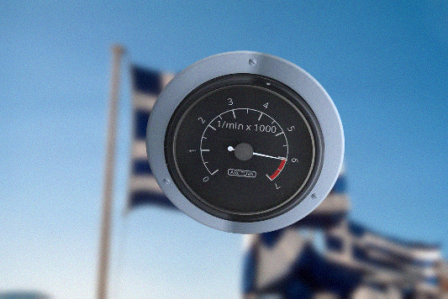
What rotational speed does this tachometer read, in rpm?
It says 6000 rpm
